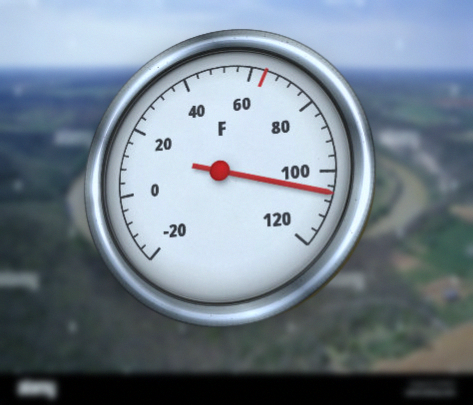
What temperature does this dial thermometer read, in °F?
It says 106 °F
